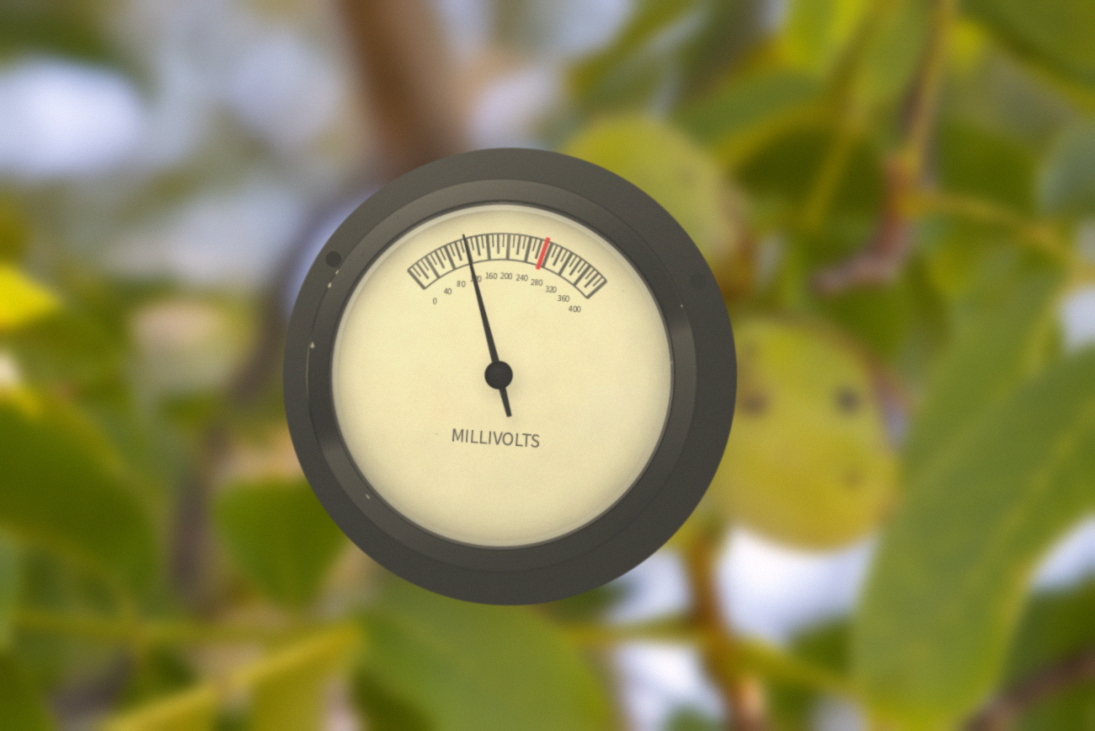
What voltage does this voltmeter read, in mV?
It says 120 mV
